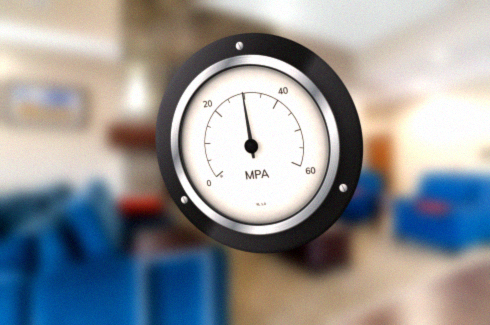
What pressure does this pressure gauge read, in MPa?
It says 30 MPa
